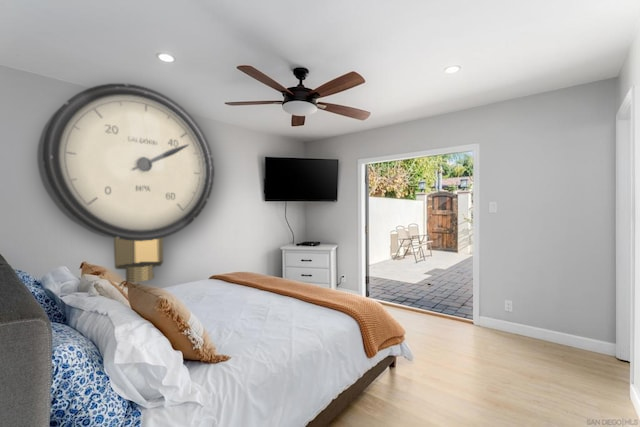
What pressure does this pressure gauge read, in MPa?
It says 42.5 MPa
